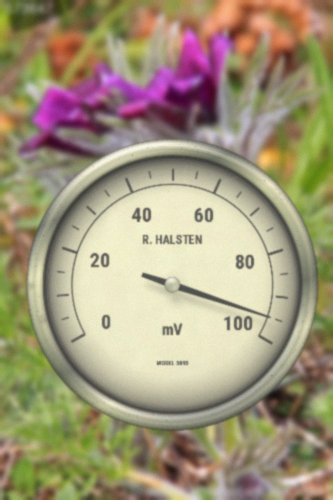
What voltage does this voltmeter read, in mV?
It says 95 mV
